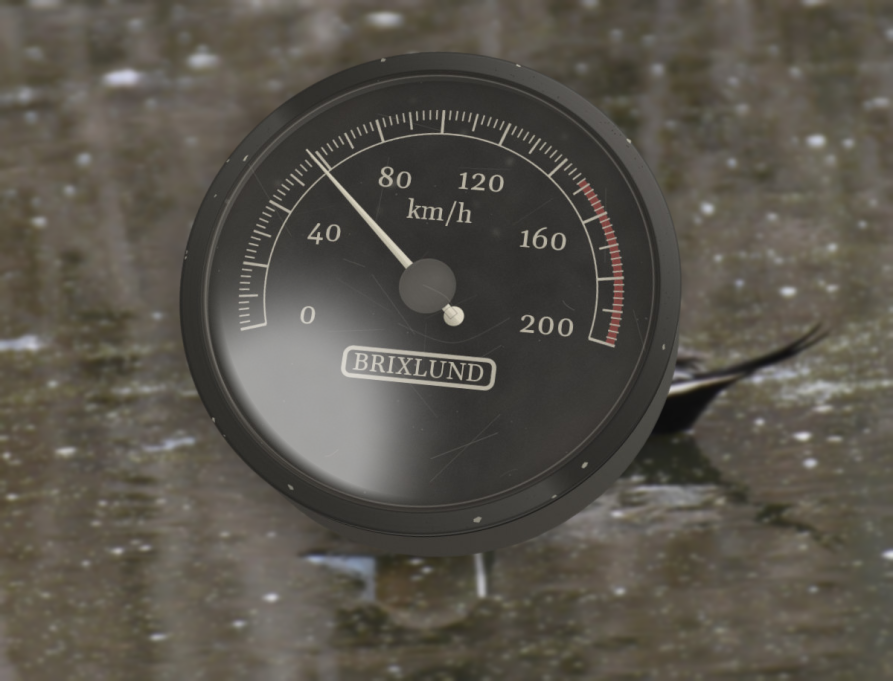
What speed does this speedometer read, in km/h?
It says 58 km/h
